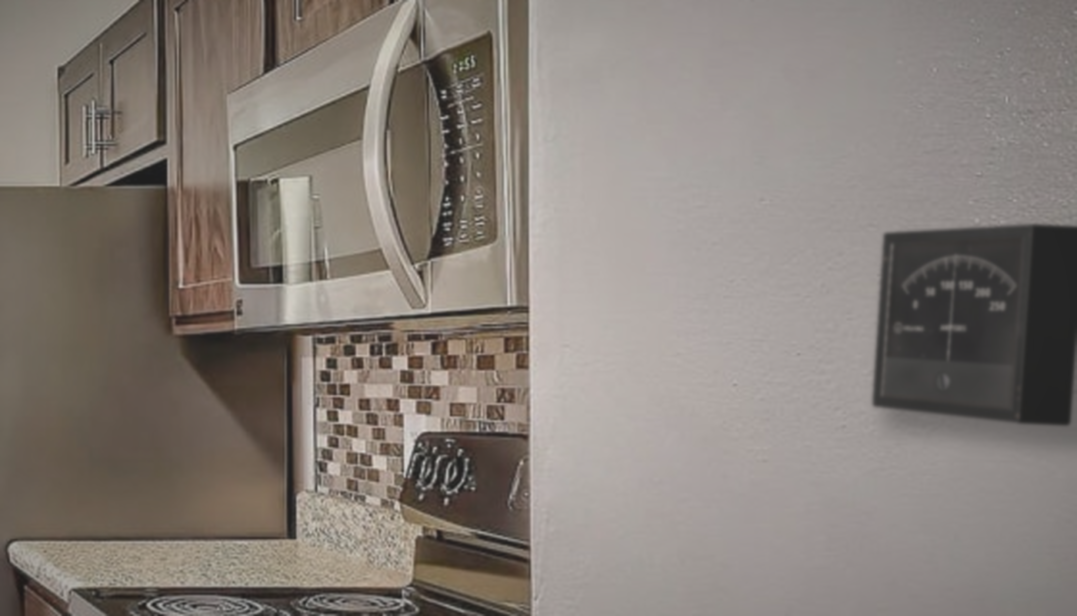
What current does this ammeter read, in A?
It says 125 A
